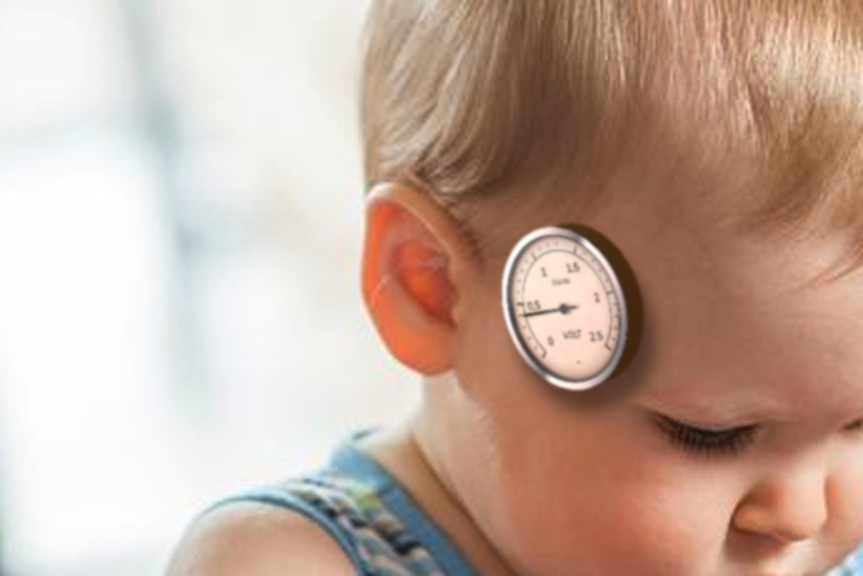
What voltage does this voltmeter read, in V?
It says 0.4 V
